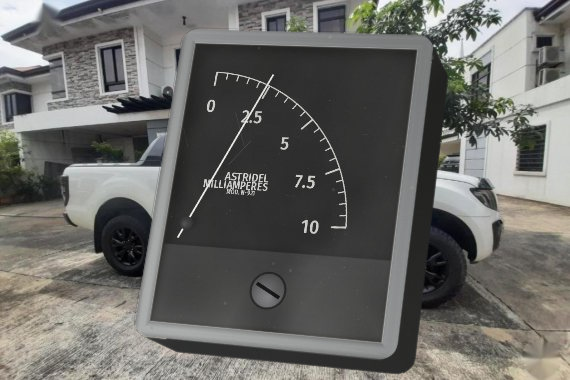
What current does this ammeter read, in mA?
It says 2.5 mA
